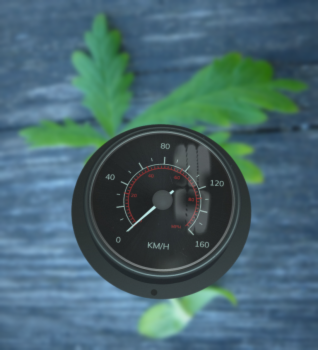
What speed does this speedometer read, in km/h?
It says 0 km/h
